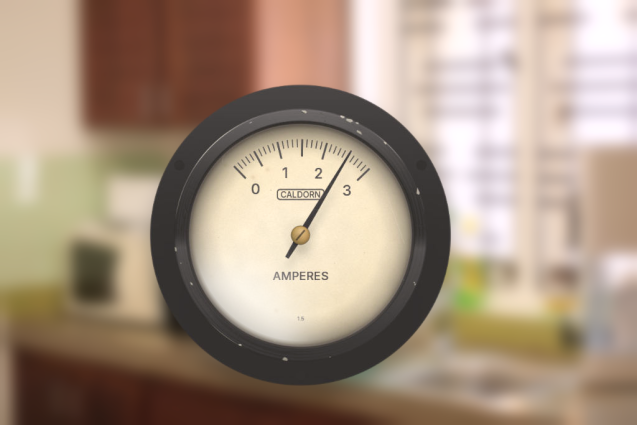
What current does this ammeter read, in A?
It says 2.5 A
